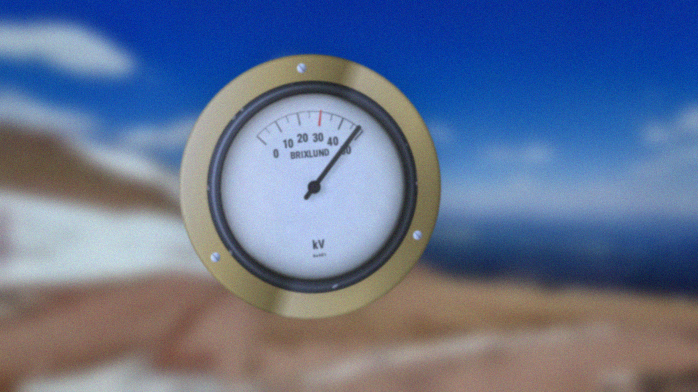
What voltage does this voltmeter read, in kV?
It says 47.5 kV
